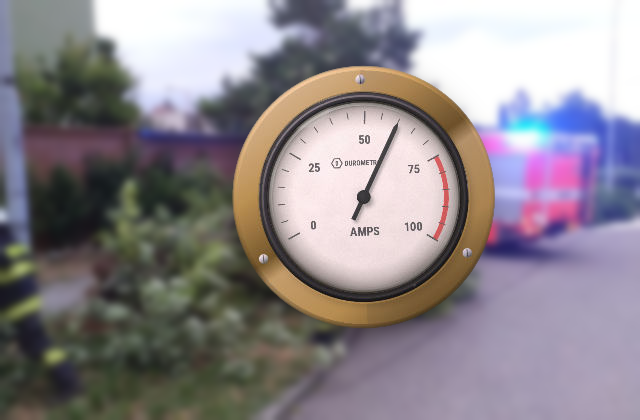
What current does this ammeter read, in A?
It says 60 A
